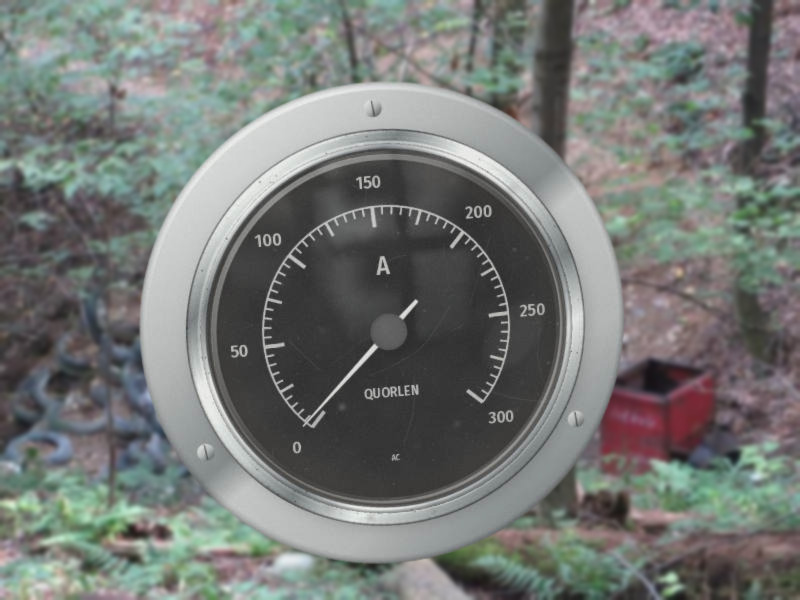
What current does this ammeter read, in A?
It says 5 A
